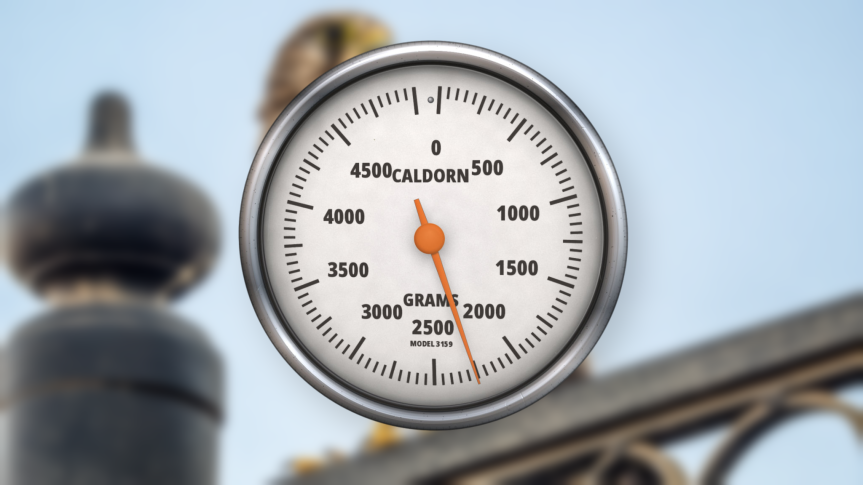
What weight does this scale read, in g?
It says 2250 g
